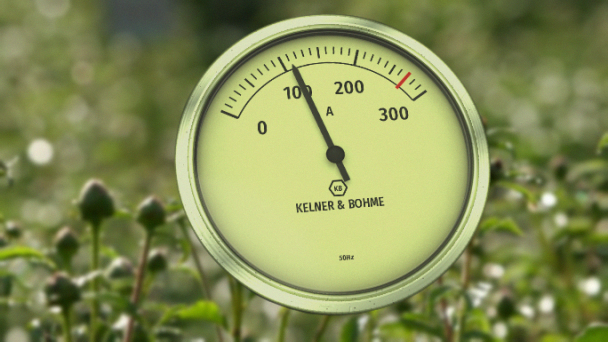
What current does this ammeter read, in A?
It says 110 A
